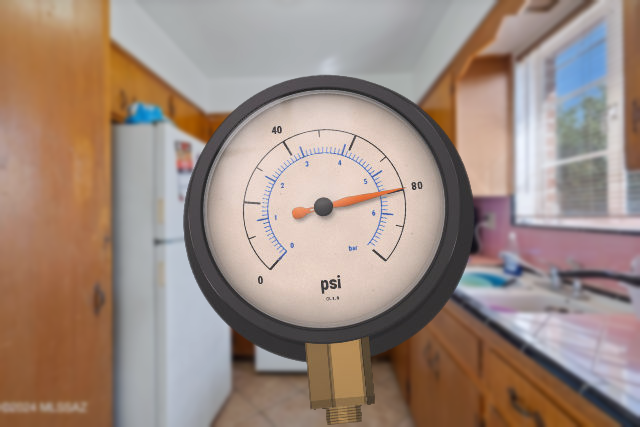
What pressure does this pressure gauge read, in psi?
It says 80 psi
